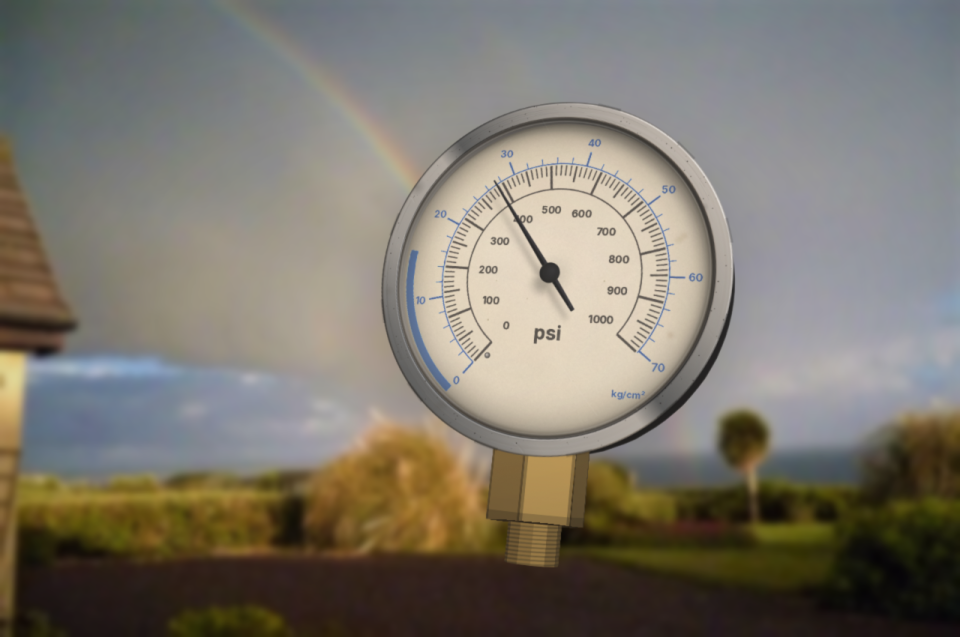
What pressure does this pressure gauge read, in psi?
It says 390 psi
